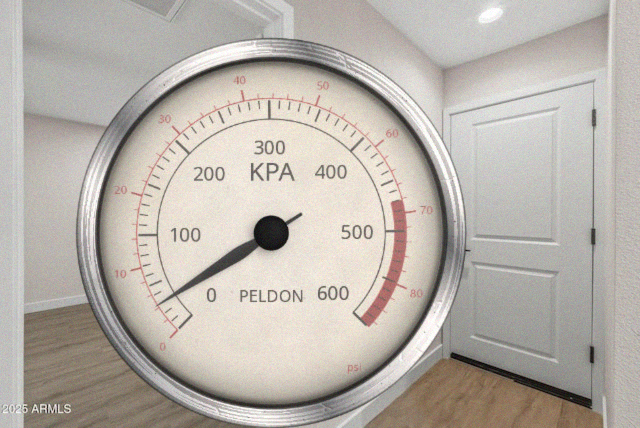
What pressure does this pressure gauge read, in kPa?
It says 30 kPa
